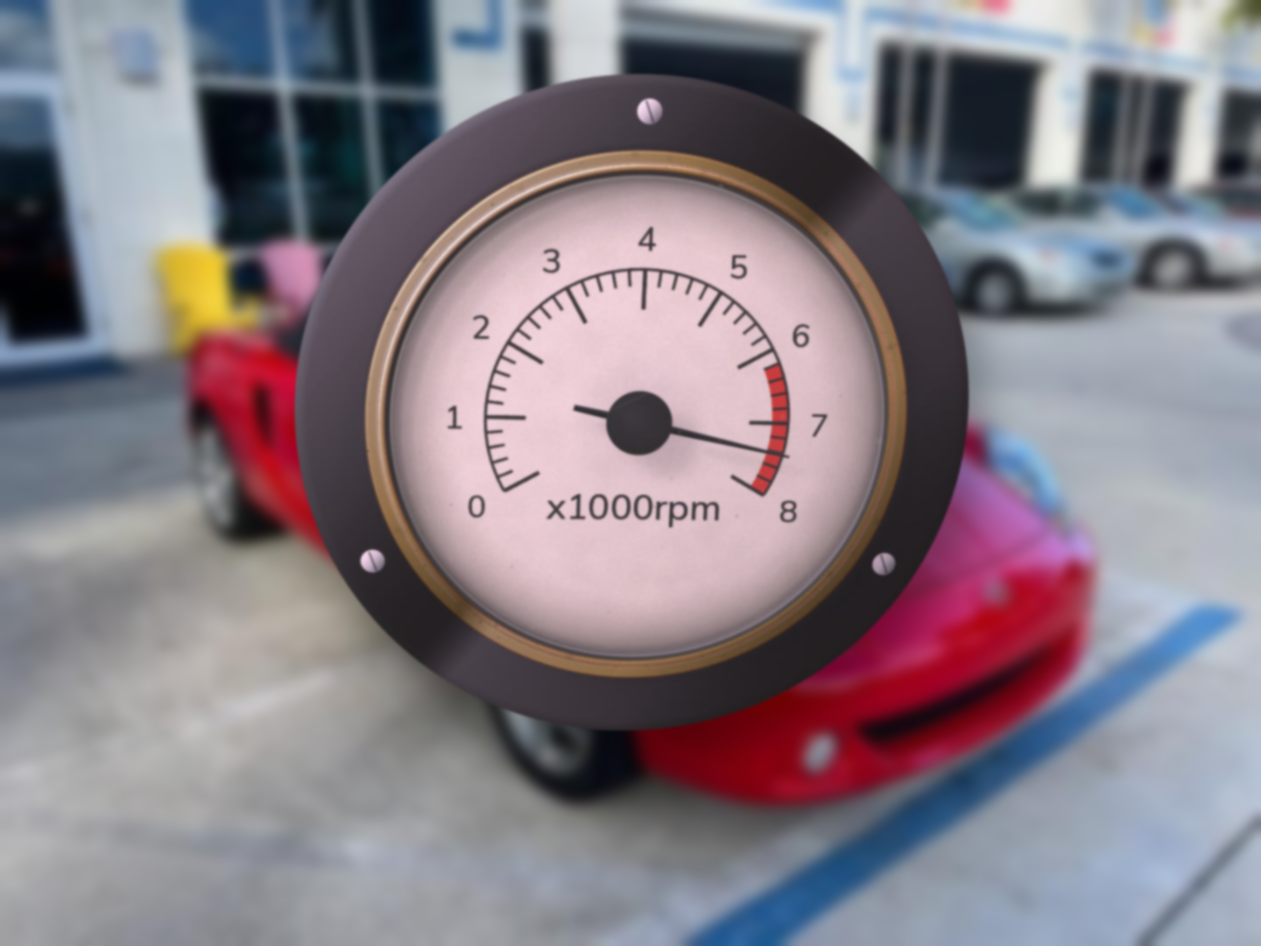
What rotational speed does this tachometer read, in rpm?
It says 7400 rpm
